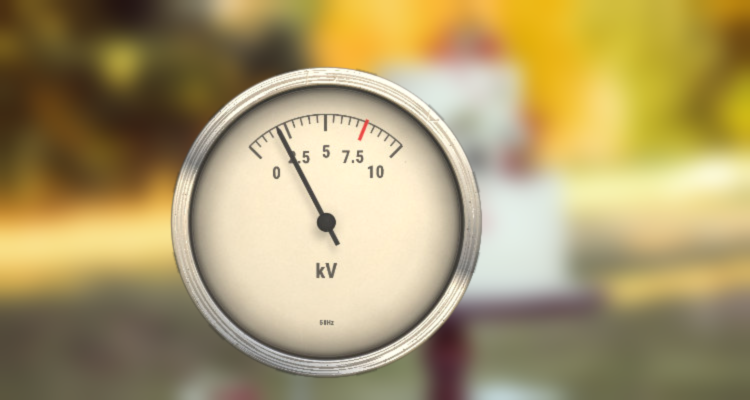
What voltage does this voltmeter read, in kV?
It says 2 kV
